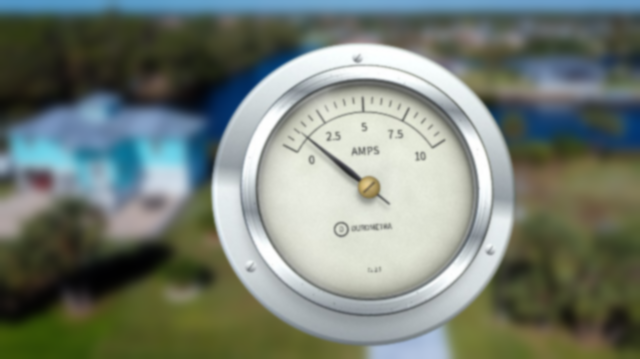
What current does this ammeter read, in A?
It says 1 A
